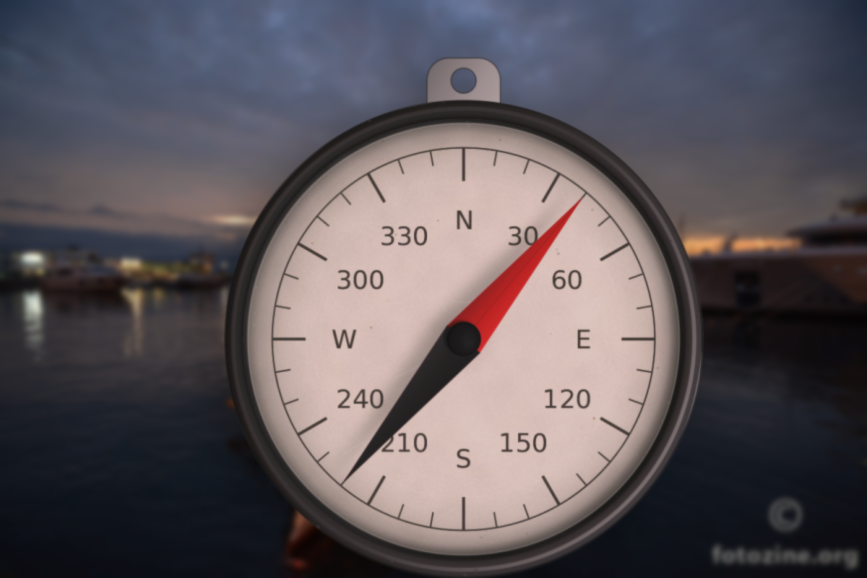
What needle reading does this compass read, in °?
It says 40 °
